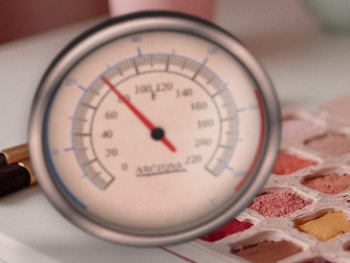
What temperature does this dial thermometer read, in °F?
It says 80 °F
